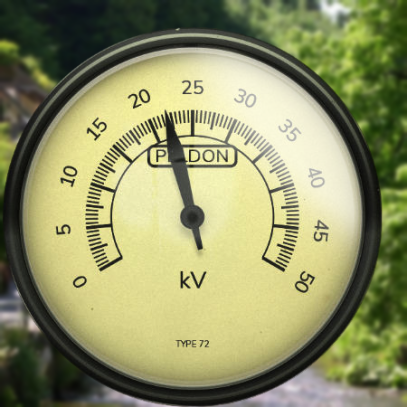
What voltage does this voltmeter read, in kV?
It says 22 kV
